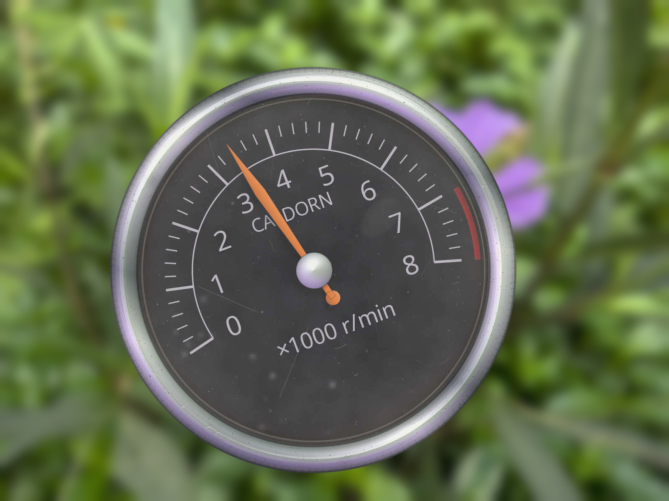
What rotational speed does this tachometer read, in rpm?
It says 3400 rpm
